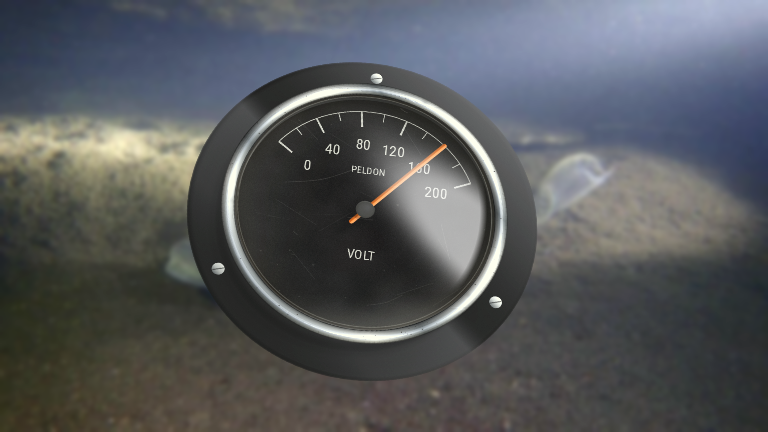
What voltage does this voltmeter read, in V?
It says 160 V
